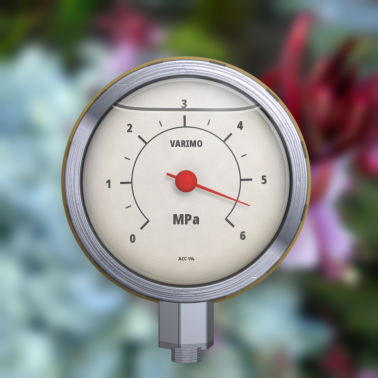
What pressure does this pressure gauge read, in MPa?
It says 5.5 MPa
